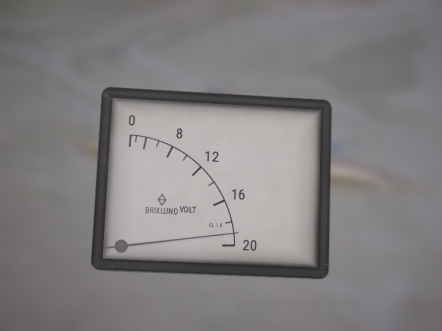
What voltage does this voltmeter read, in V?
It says 19 V
